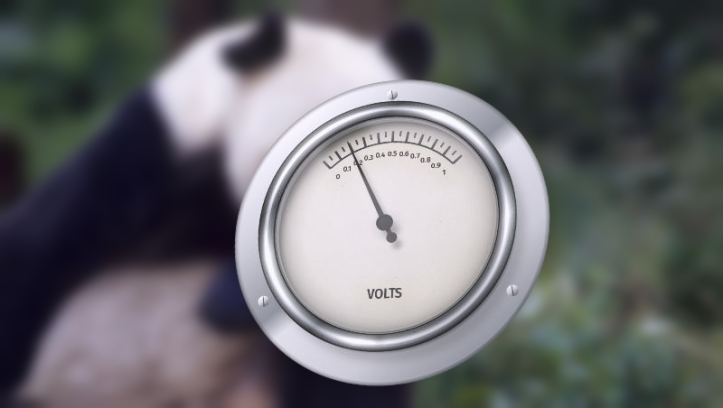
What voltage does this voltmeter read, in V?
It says 0.2 V
